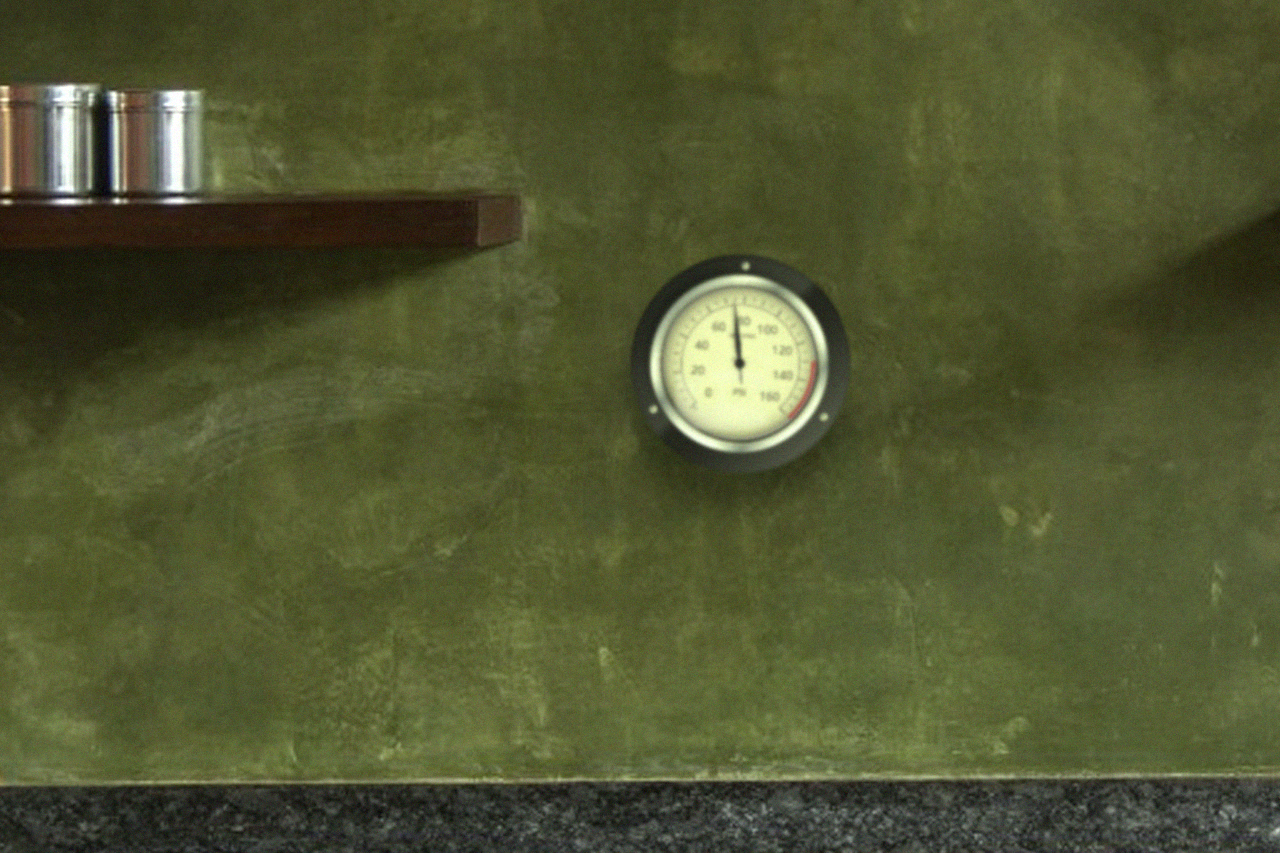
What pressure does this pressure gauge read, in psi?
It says 75 psi
